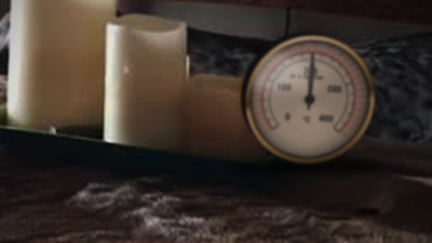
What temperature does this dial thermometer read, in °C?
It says 200 °C
